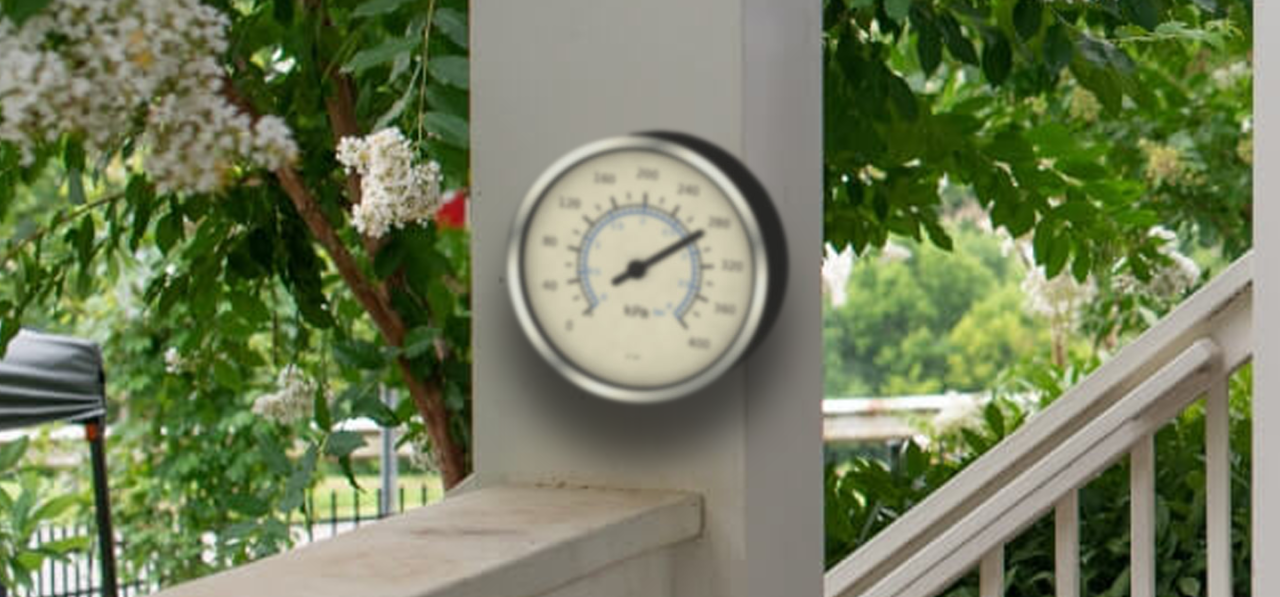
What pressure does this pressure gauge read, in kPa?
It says 280 kPa
